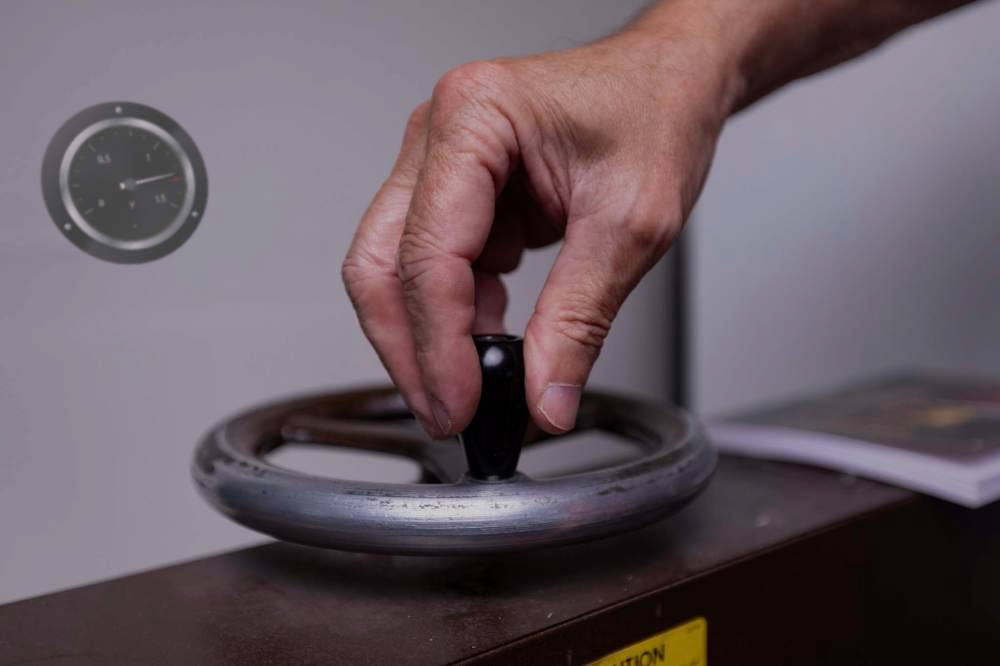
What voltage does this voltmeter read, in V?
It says 1.25 V
